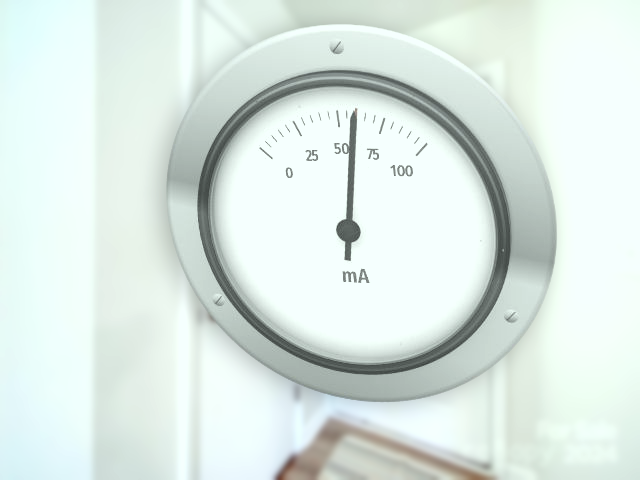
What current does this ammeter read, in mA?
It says 60 mA
